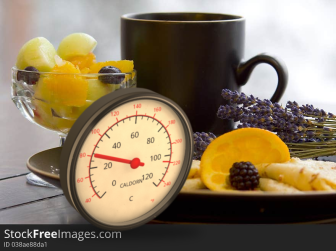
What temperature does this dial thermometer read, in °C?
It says 28 °C
